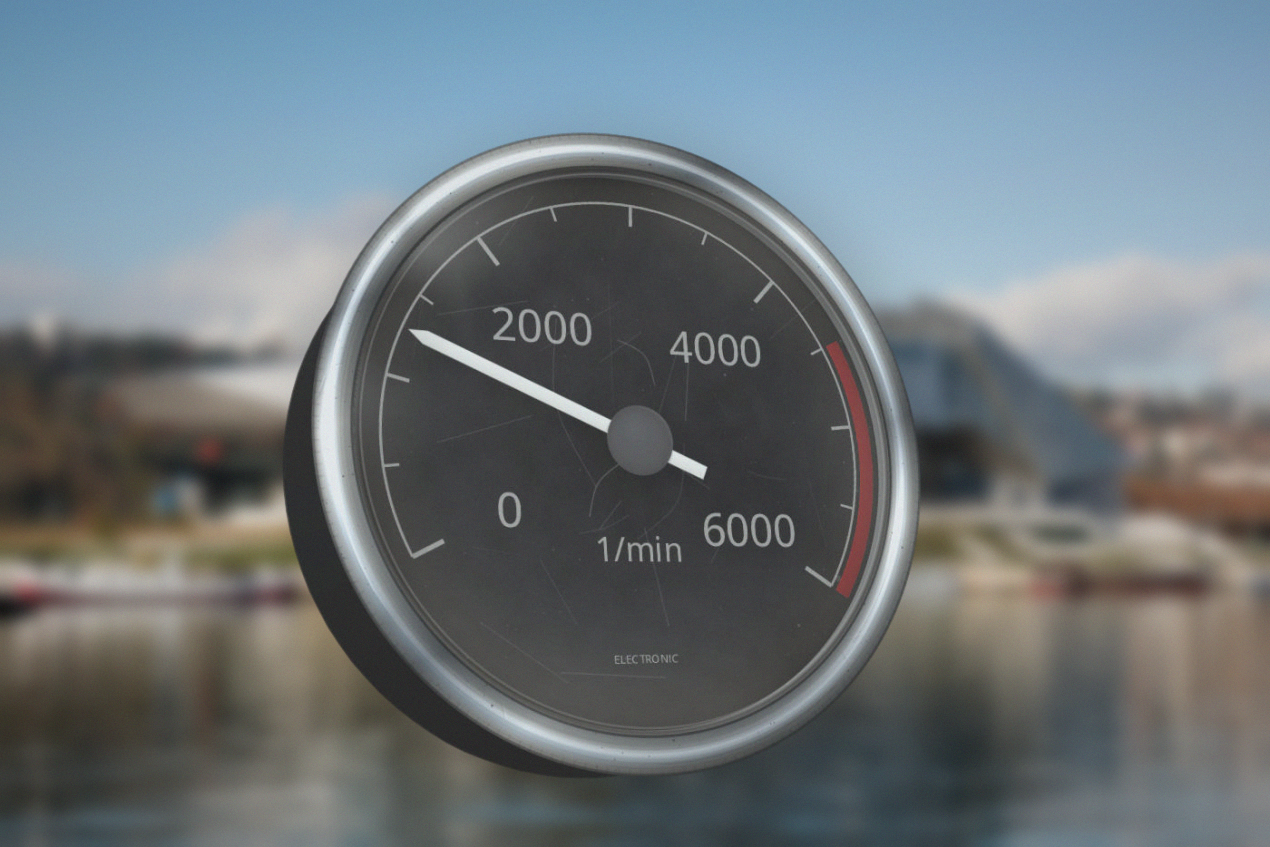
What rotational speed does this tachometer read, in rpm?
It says 1250 rpm
